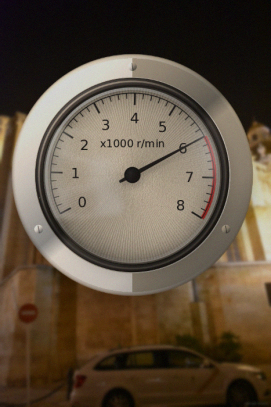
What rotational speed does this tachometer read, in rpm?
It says 6000 rpm
